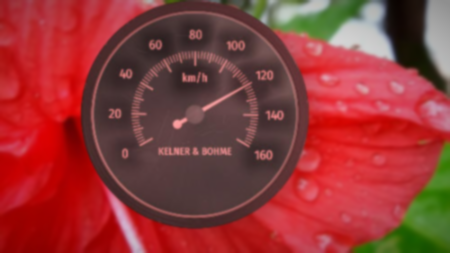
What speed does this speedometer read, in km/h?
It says 120 km/h
